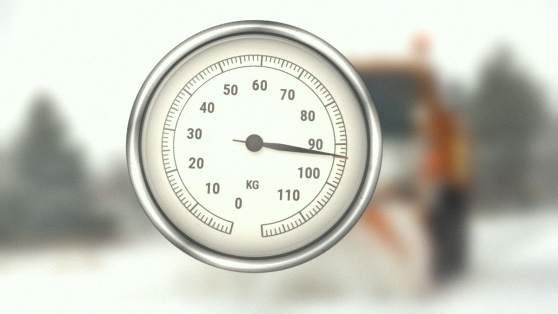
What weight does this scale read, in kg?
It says 93 kg
